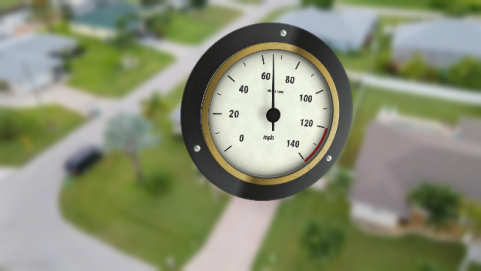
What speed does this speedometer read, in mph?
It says 65 mph
